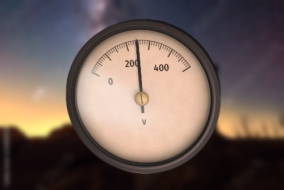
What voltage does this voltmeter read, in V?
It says 250 V
